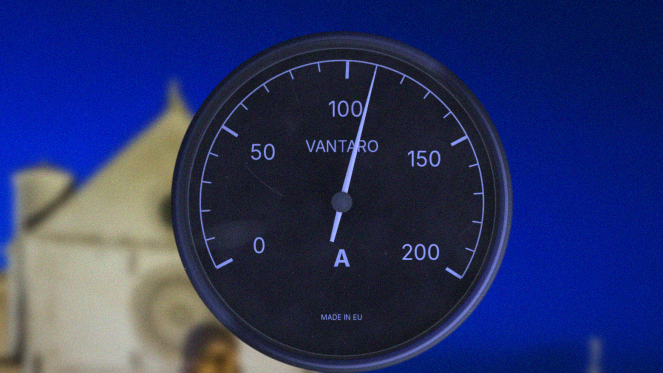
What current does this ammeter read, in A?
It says 110 A
